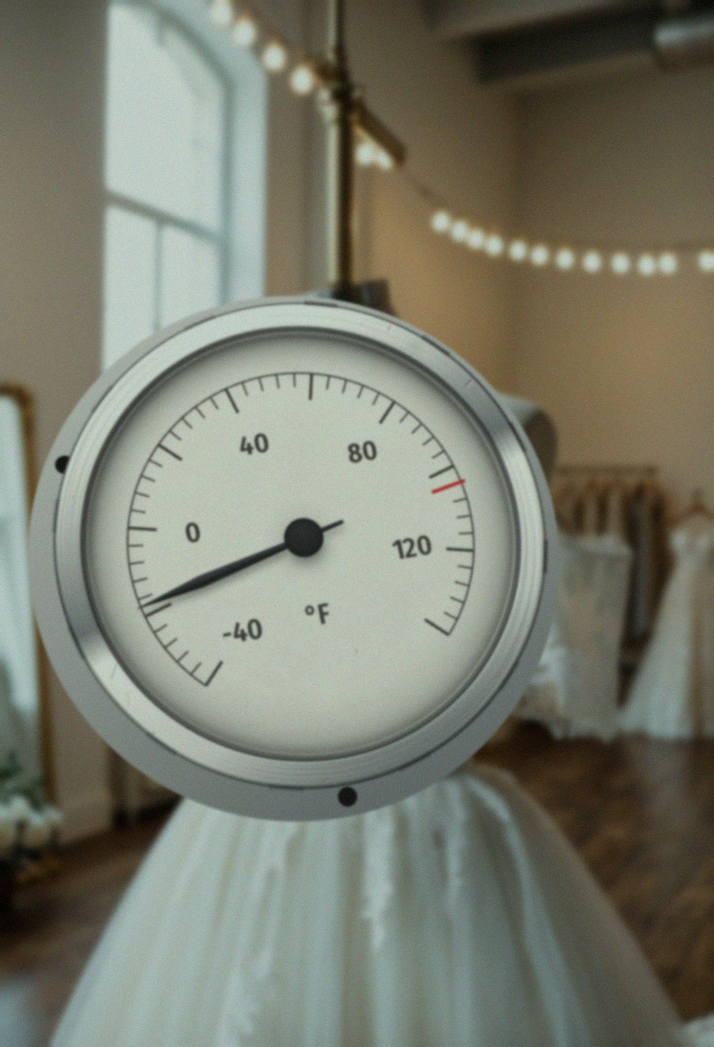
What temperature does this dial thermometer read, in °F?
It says -18 °F
